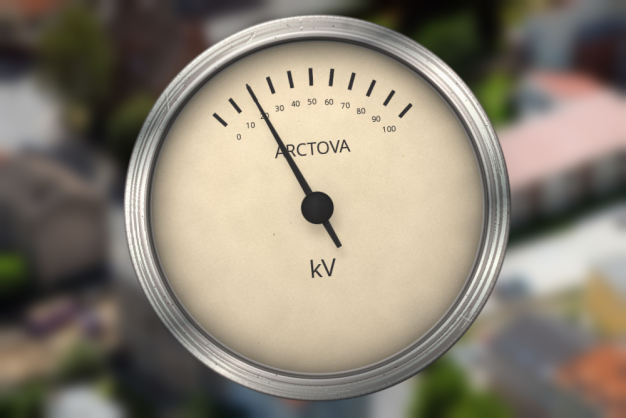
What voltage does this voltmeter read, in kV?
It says 20 kV
